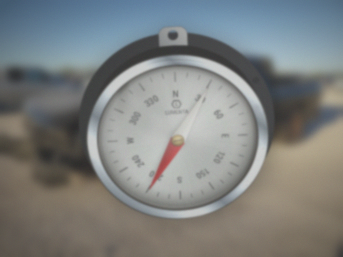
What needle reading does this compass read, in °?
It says 210 °
